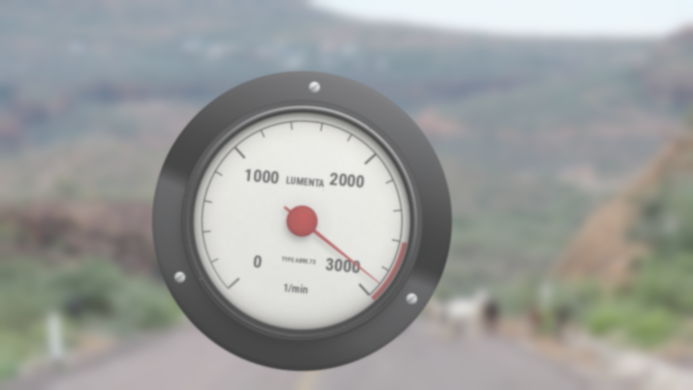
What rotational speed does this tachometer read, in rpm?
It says 2900 rpm
